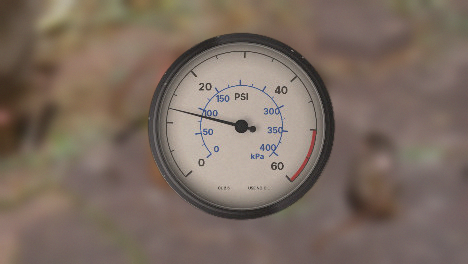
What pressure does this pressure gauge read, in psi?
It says 12.5 psi
